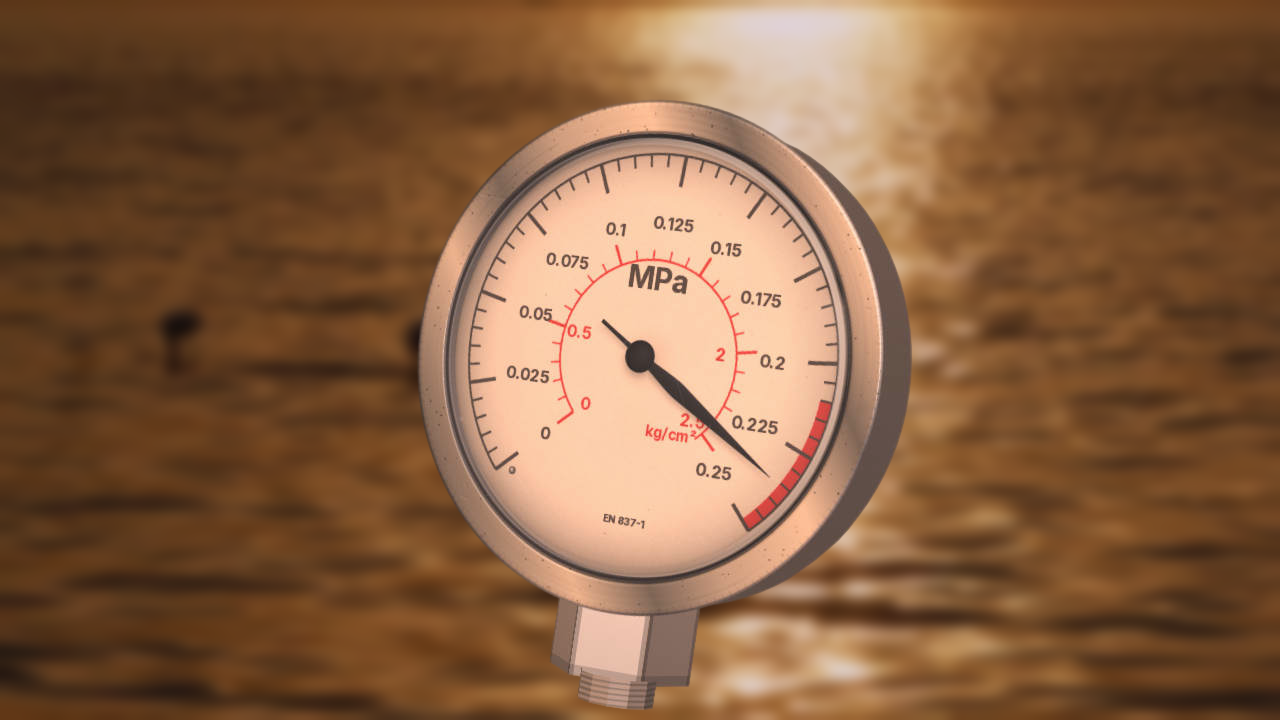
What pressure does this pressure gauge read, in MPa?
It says 0.235 MPa
